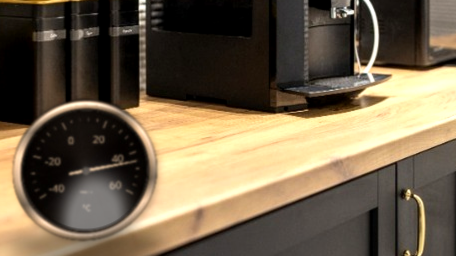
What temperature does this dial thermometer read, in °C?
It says 44 °C
